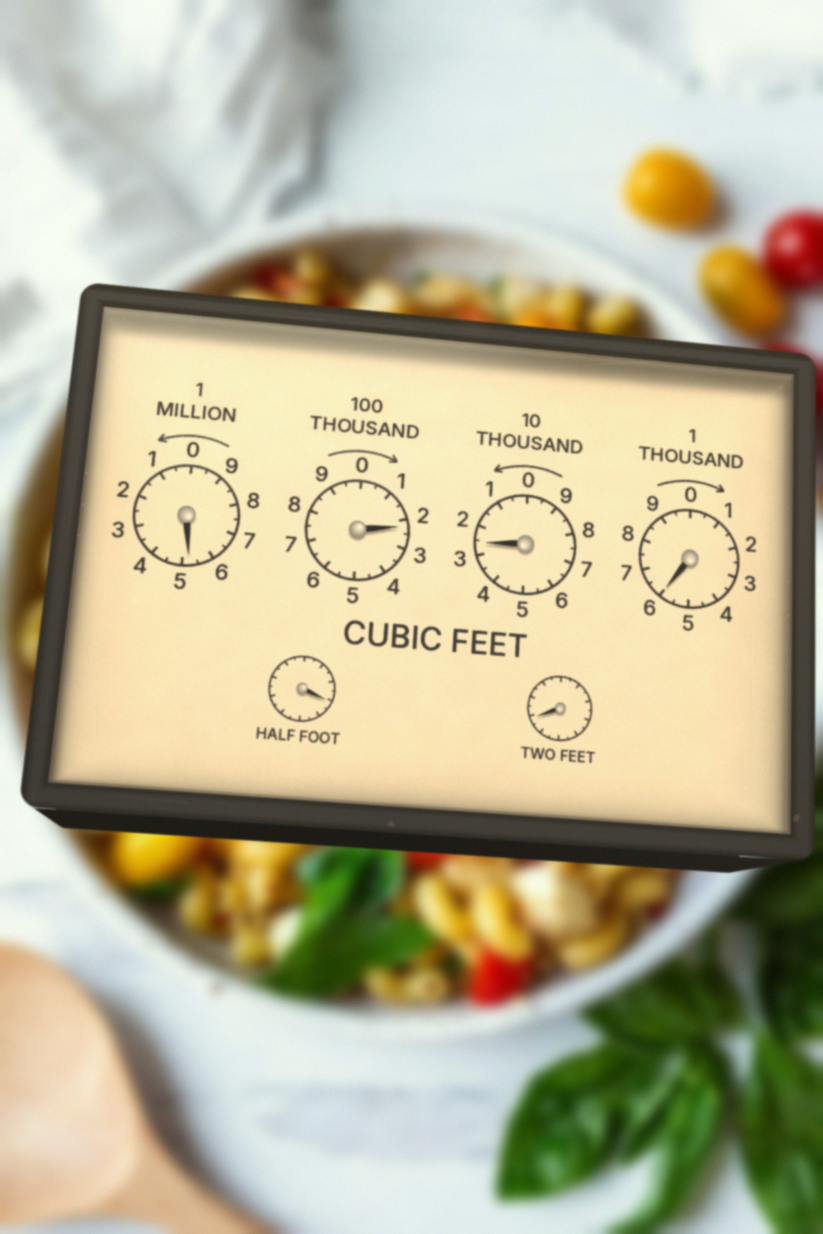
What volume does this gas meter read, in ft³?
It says 522600 ft³
